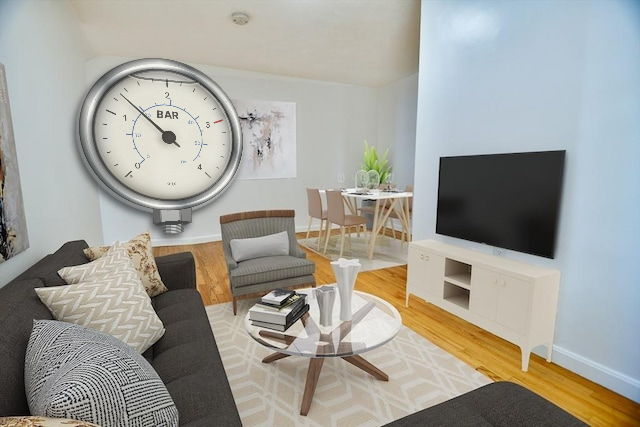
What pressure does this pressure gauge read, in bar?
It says 1.3 bar
